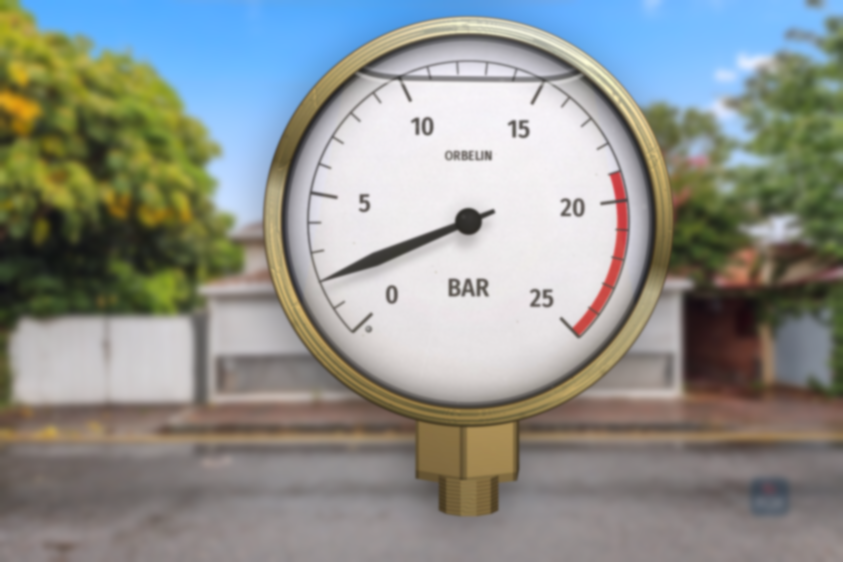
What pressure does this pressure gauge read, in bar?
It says 2 bar
